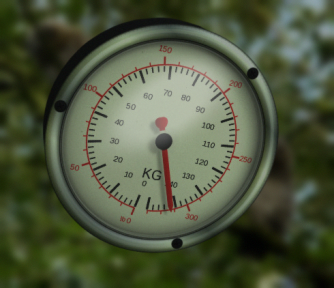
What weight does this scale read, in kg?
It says 142 kg
